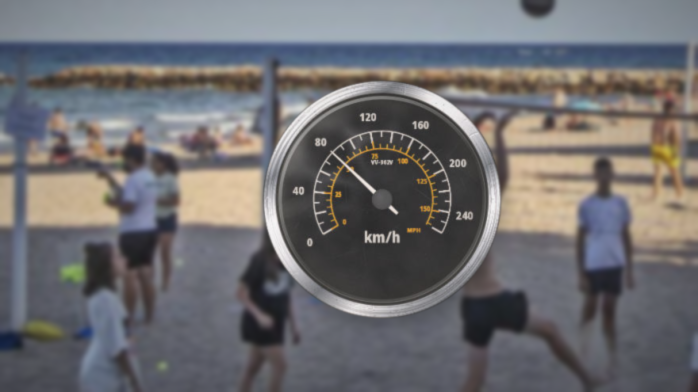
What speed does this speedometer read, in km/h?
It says 80 km/h
